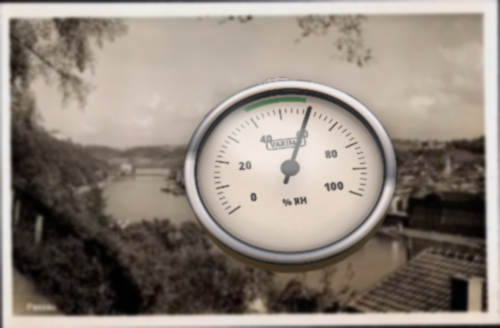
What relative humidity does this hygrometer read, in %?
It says 60 %
